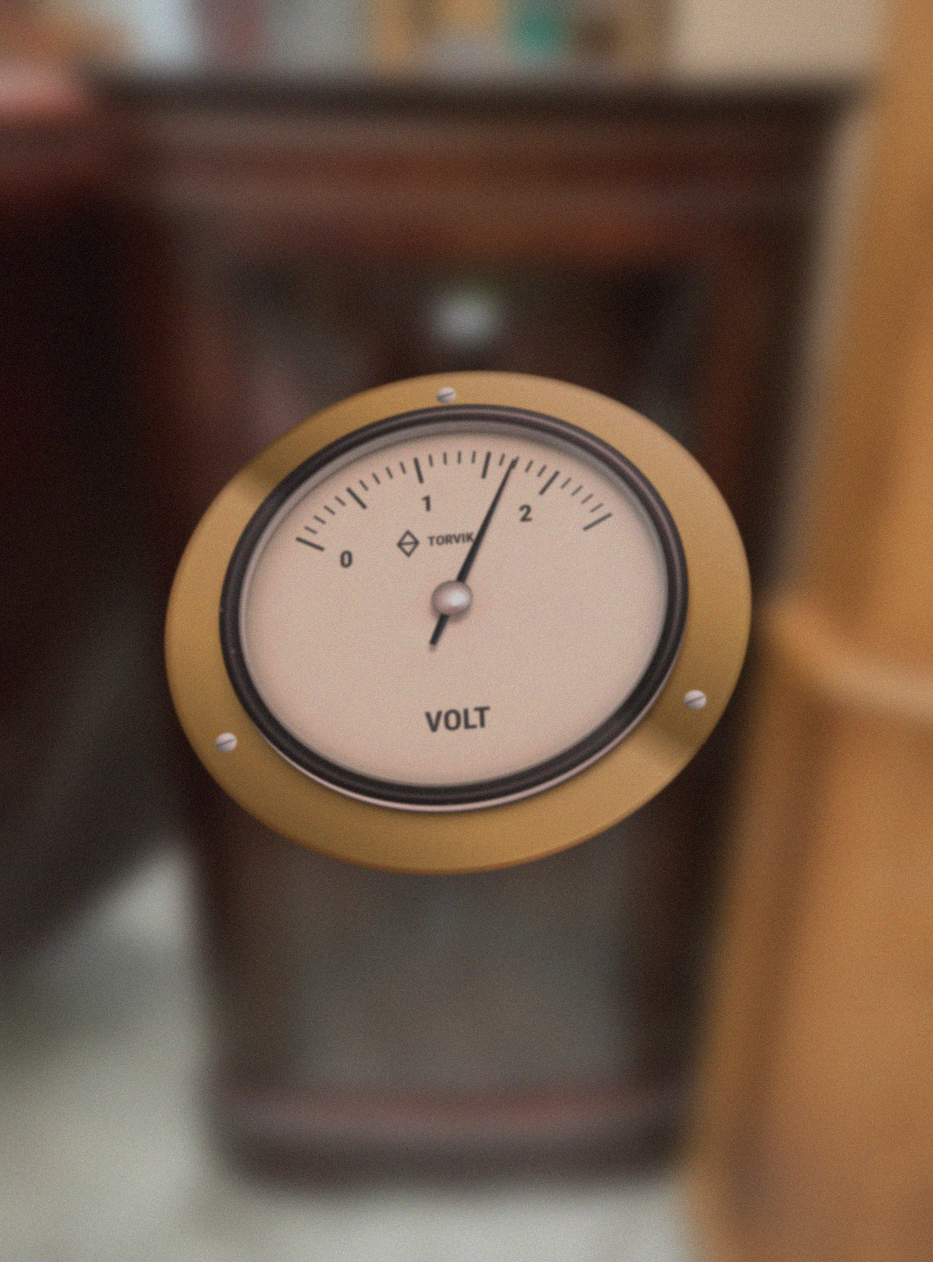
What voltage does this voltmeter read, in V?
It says 1.7 V
